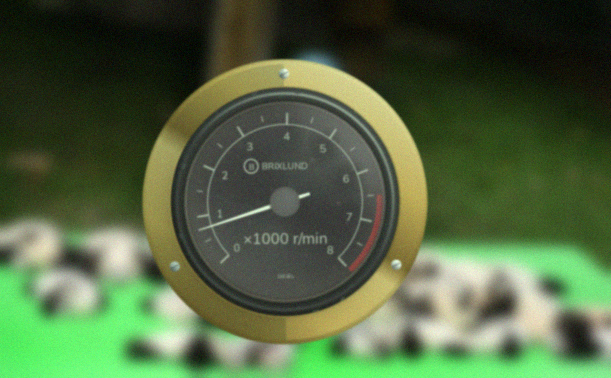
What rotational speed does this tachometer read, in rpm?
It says 750 rpm
